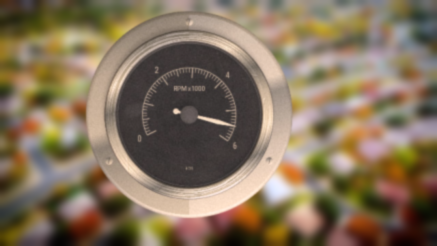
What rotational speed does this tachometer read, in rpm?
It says 5500 rpm
